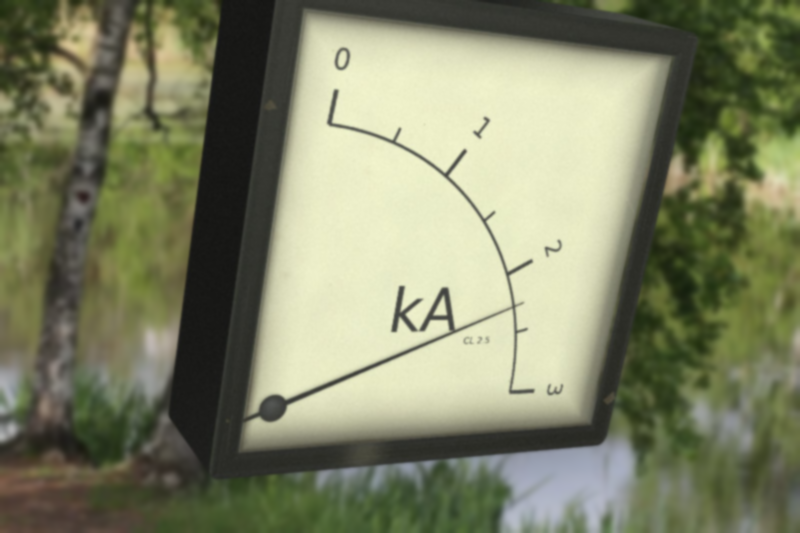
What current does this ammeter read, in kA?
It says 2.25 kA
